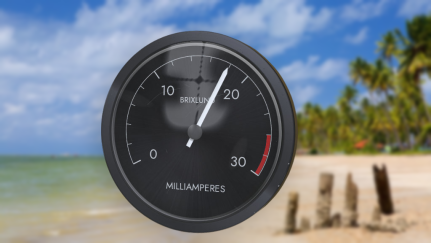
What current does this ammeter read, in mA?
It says 18 mA
